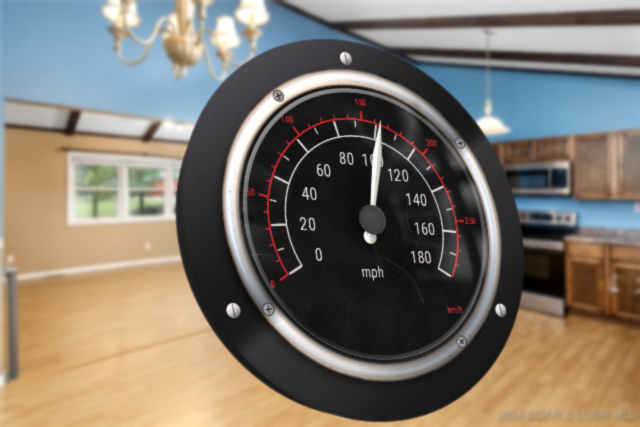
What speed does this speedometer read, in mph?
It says 100 mph
